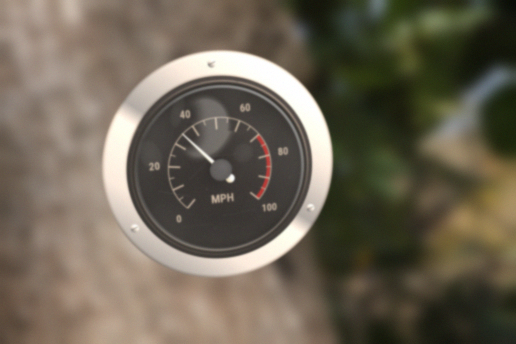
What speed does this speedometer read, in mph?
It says 35 mph
